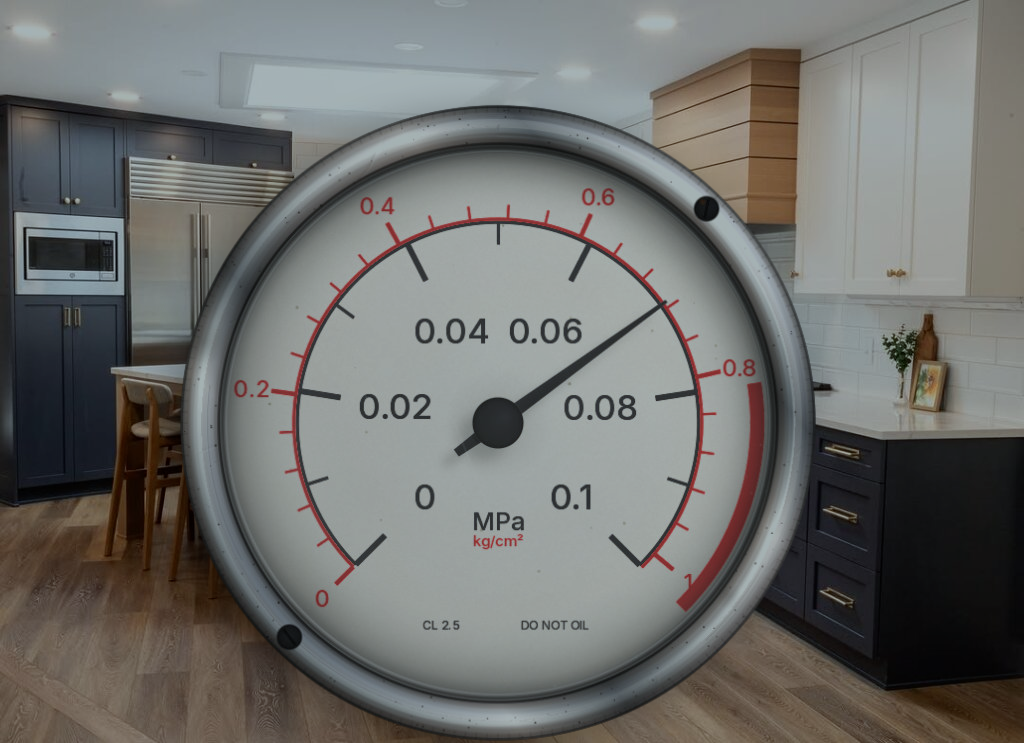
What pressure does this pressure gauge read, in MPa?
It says 0.07 MPa
